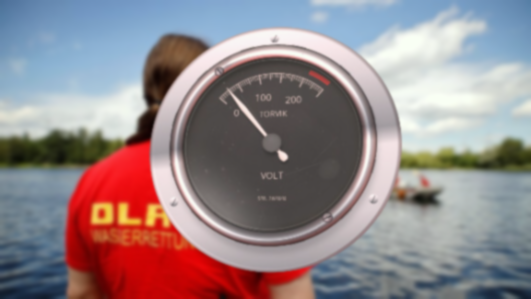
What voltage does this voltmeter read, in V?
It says 25 V
